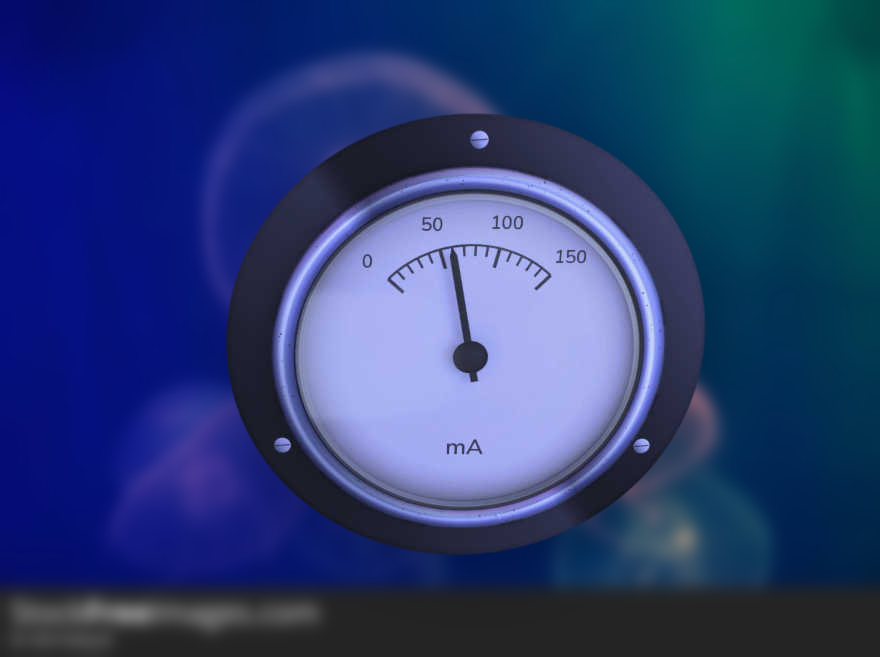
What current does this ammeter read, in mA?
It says 60 mA
